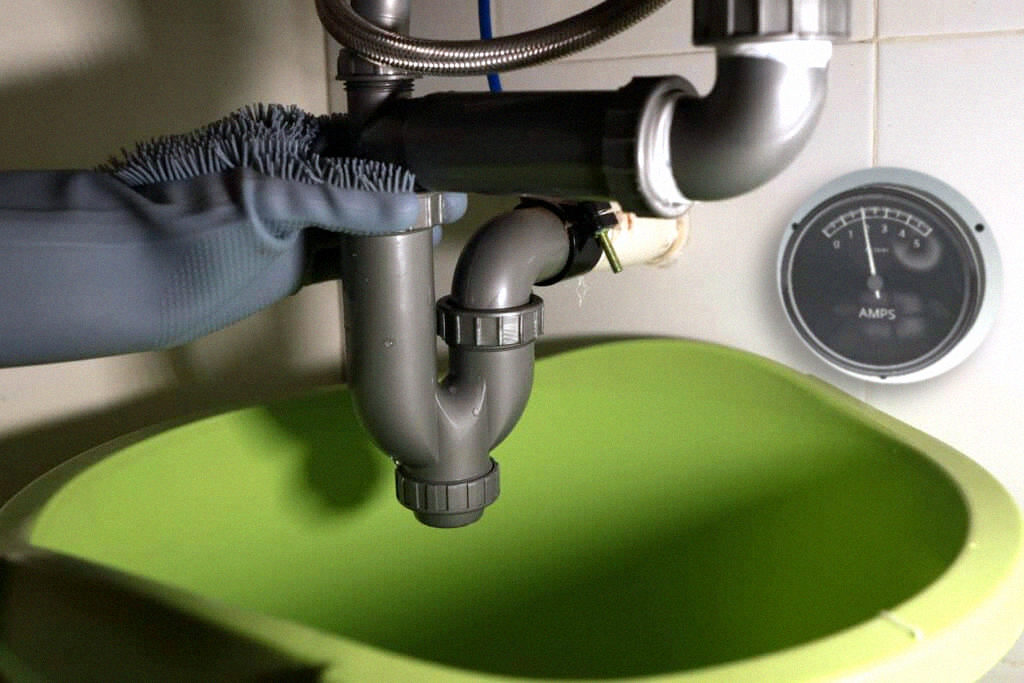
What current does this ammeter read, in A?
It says 2 A
